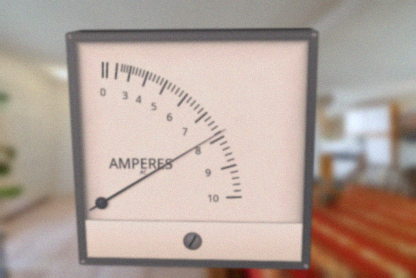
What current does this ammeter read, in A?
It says 7.8 A
